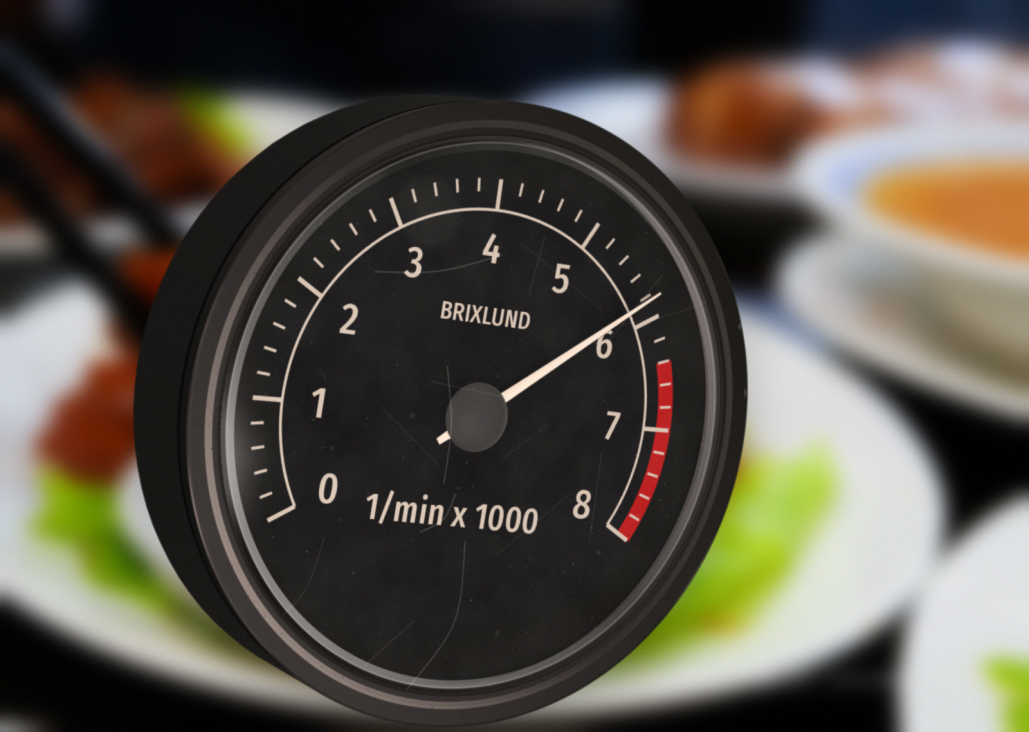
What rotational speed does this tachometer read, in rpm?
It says 5800 rpm
